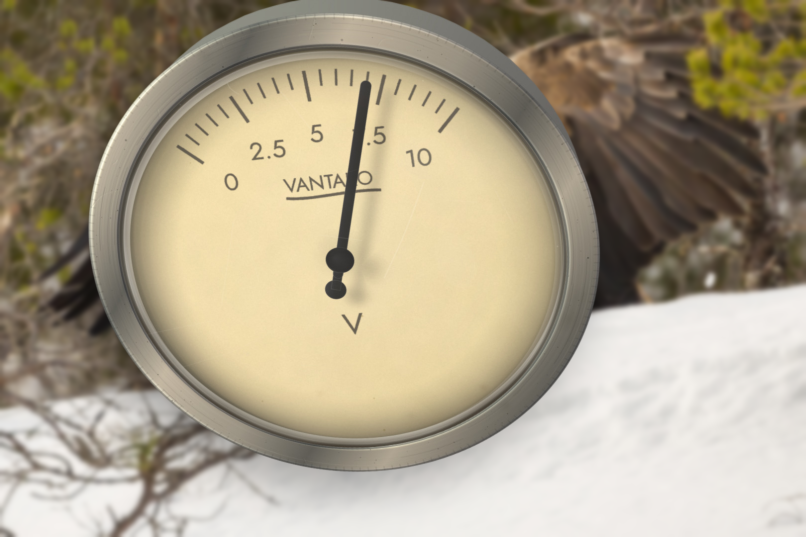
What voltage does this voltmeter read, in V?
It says 7 V
